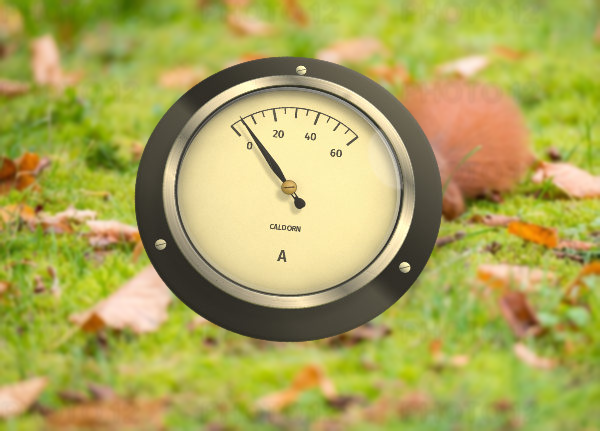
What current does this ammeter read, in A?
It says 5 A
